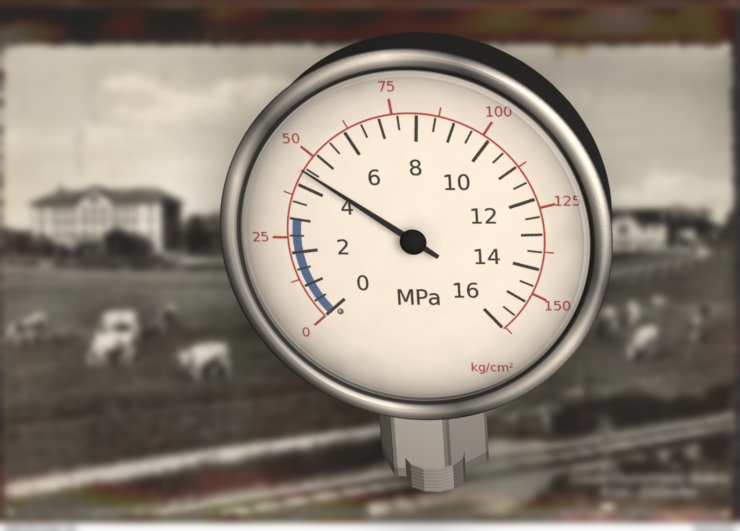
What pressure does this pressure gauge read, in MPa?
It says 4.5 MPa
